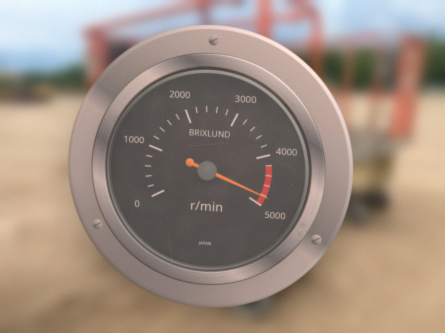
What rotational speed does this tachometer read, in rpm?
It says 4800 rpm
